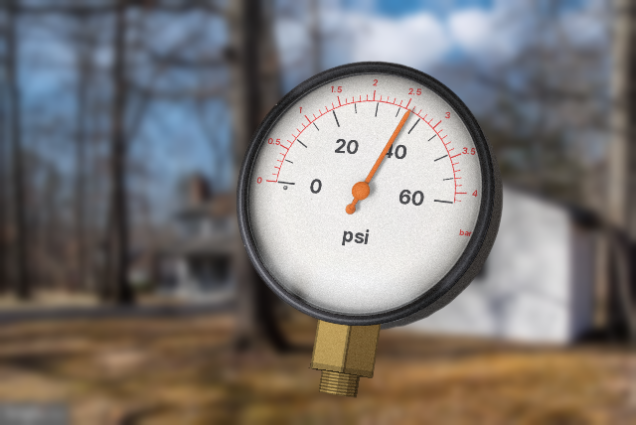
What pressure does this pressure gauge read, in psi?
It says 37.5 psi
